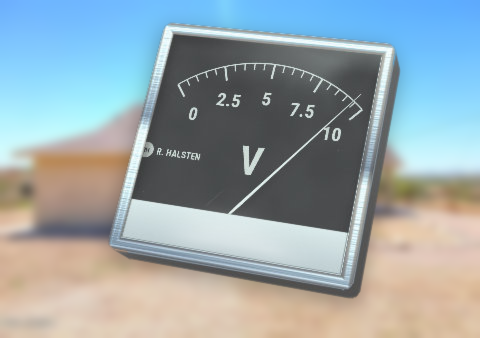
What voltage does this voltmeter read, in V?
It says 9.5 V
